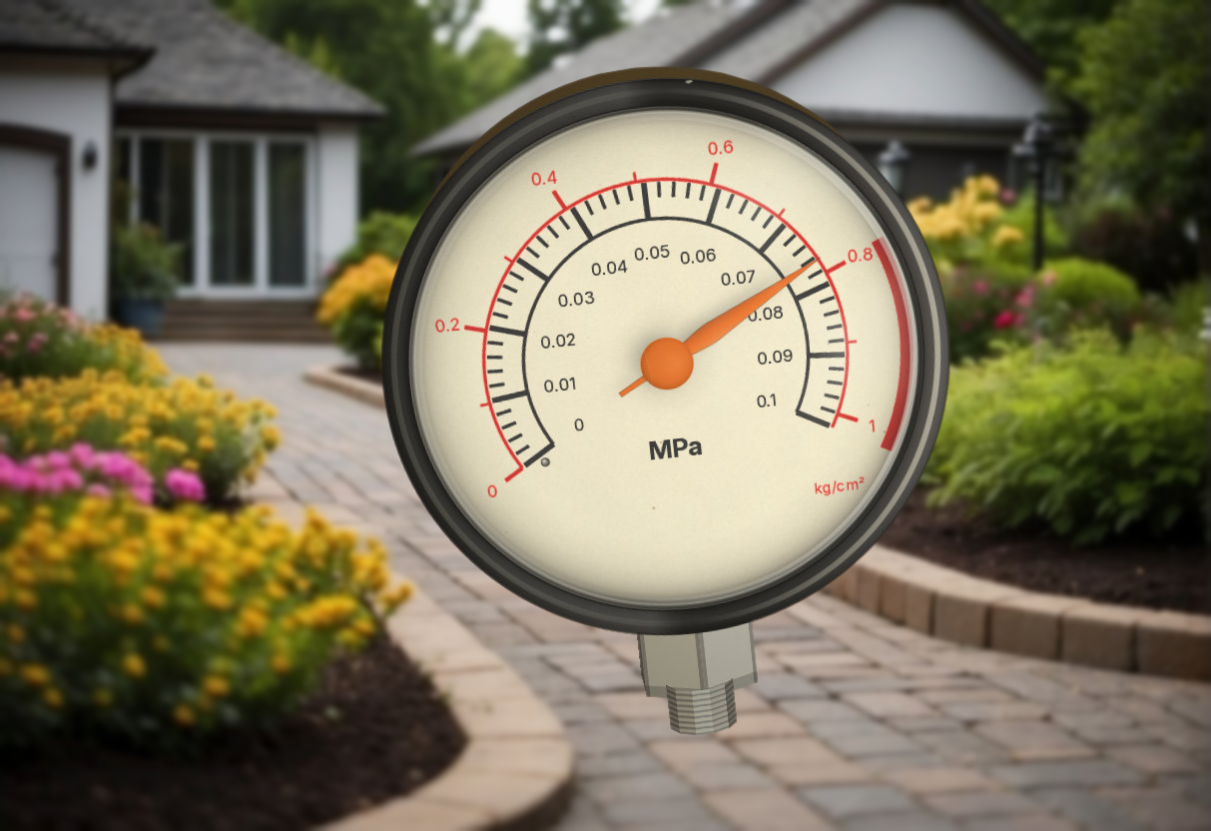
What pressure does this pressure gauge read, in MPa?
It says 0.076 MPa
